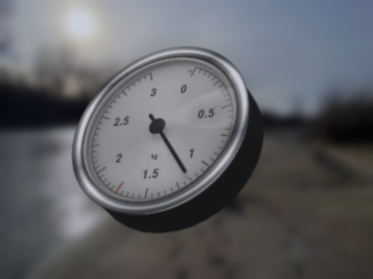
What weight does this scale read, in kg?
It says 1.15 kg
